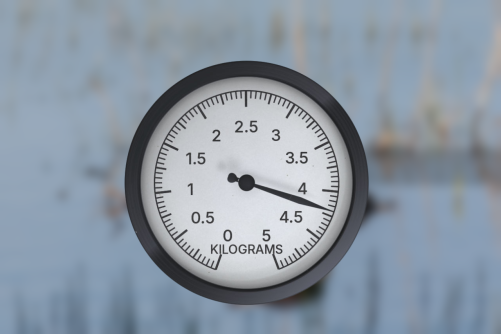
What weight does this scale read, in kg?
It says 4.2 kg
